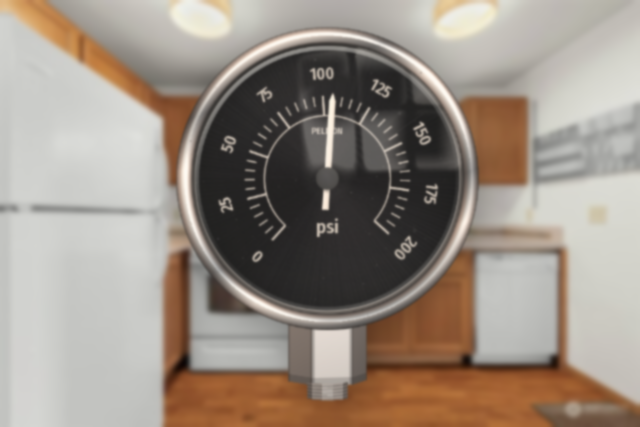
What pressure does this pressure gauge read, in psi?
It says 105 psi
